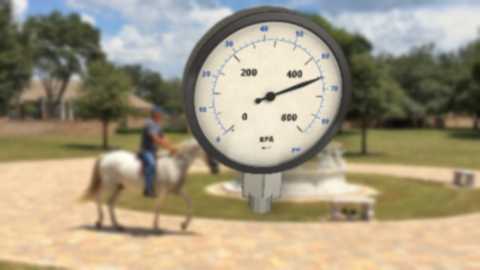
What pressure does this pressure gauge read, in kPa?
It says 450 kPa
